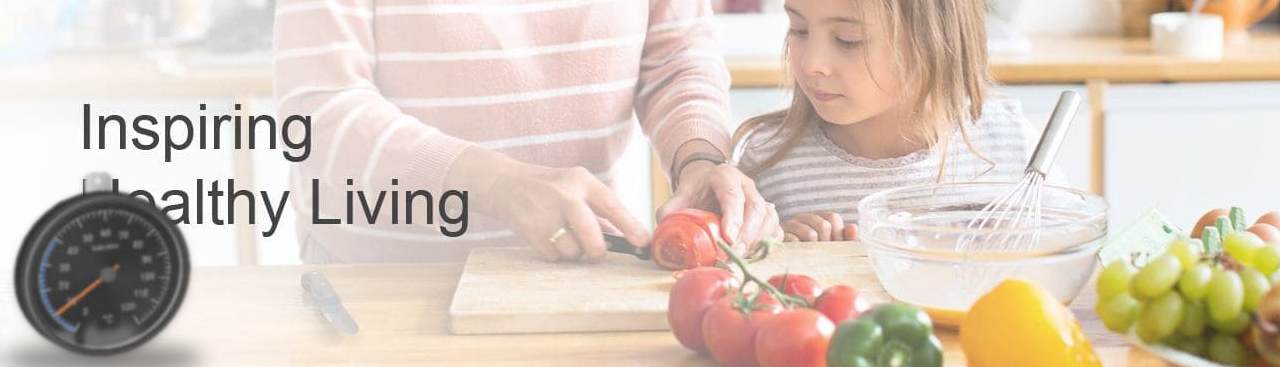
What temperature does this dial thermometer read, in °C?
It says 10 °C
